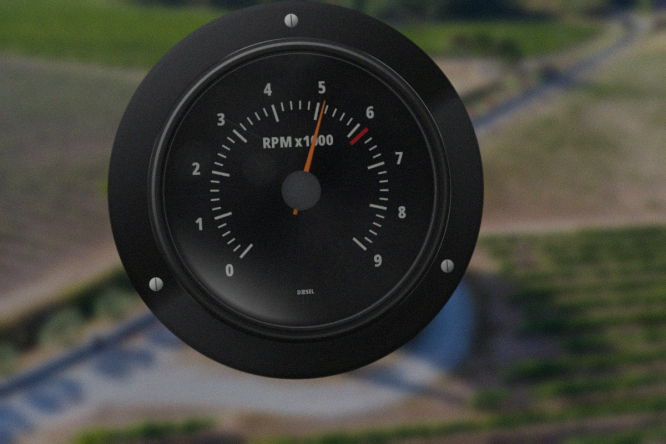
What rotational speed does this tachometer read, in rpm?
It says 5100 rpm
